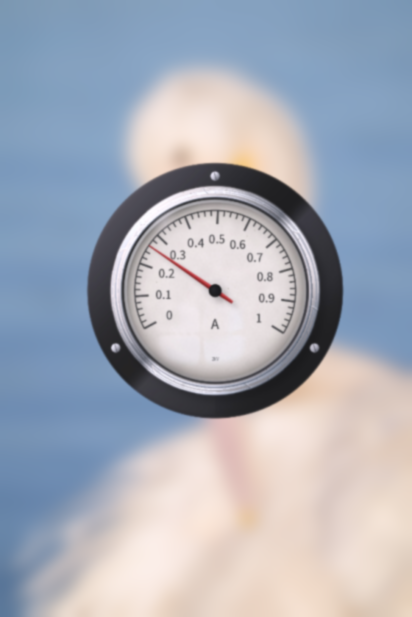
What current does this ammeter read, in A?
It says 0.26 A
